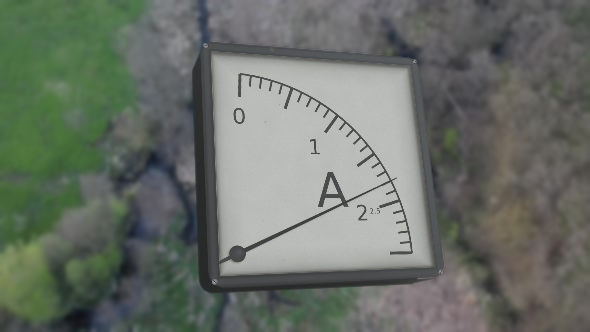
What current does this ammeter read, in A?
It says 1.8 A
